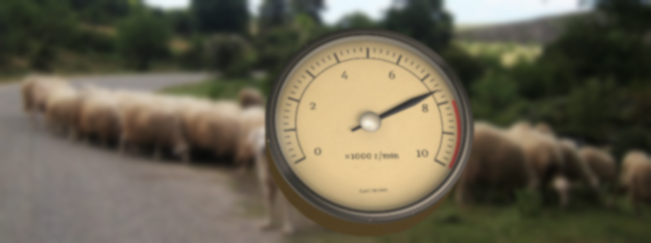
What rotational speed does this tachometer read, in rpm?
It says 7600 rpm
